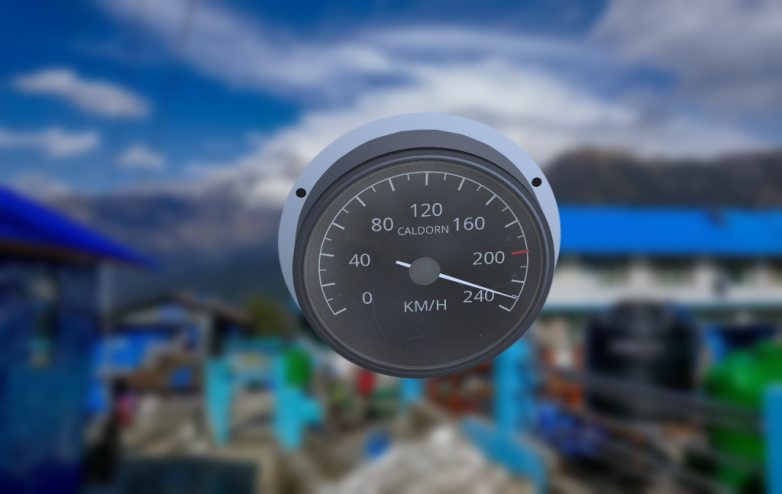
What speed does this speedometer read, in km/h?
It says 230 km/h
